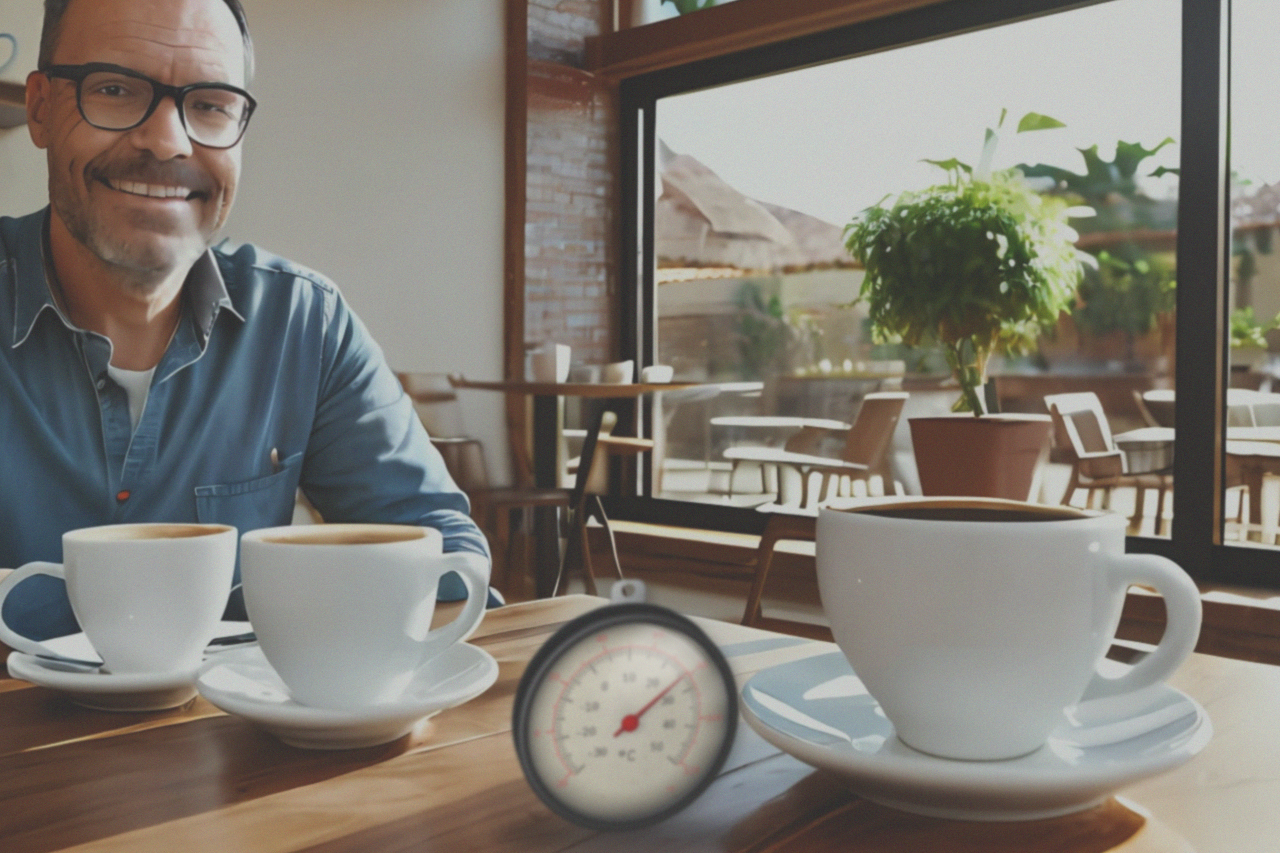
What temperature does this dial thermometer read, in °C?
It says 25 °C
